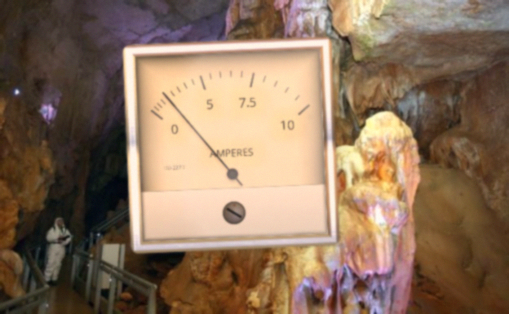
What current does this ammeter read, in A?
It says 2.5 A
